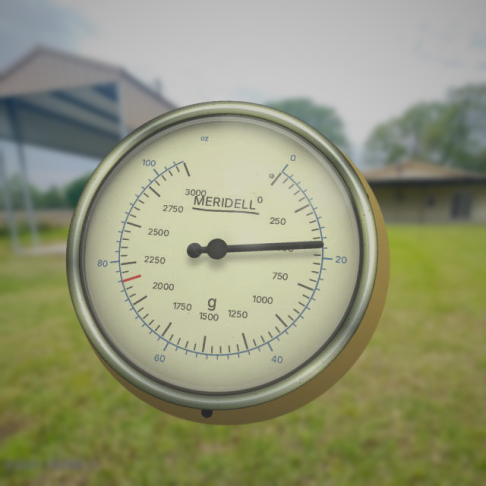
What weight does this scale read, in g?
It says 500 g
